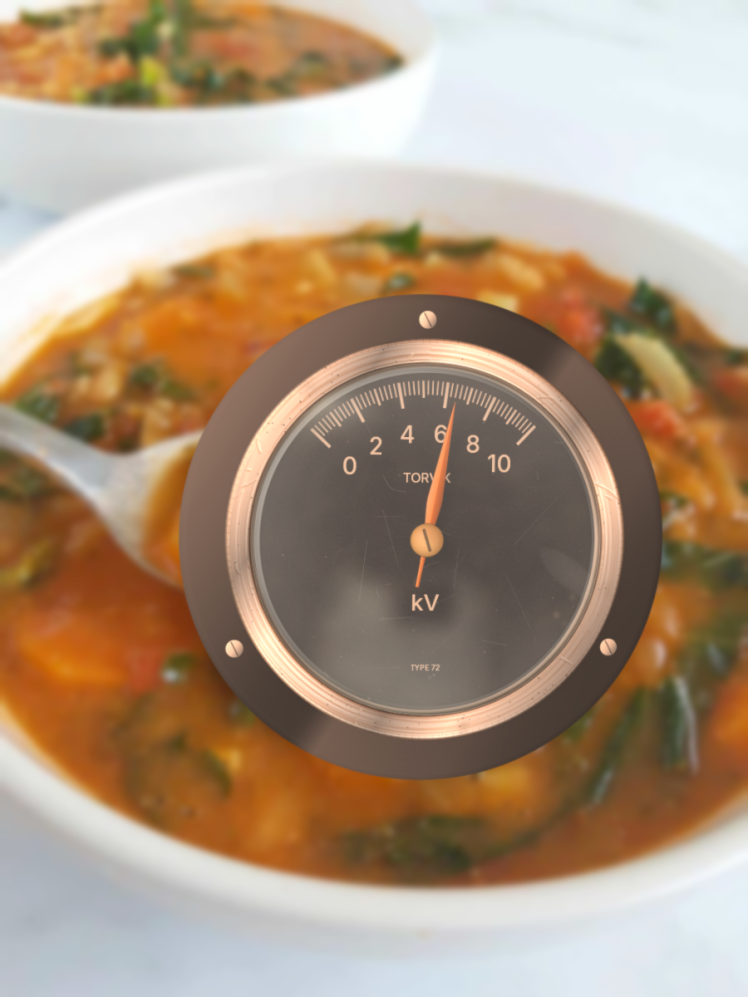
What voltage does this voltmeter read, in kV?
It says 6.4 kV
